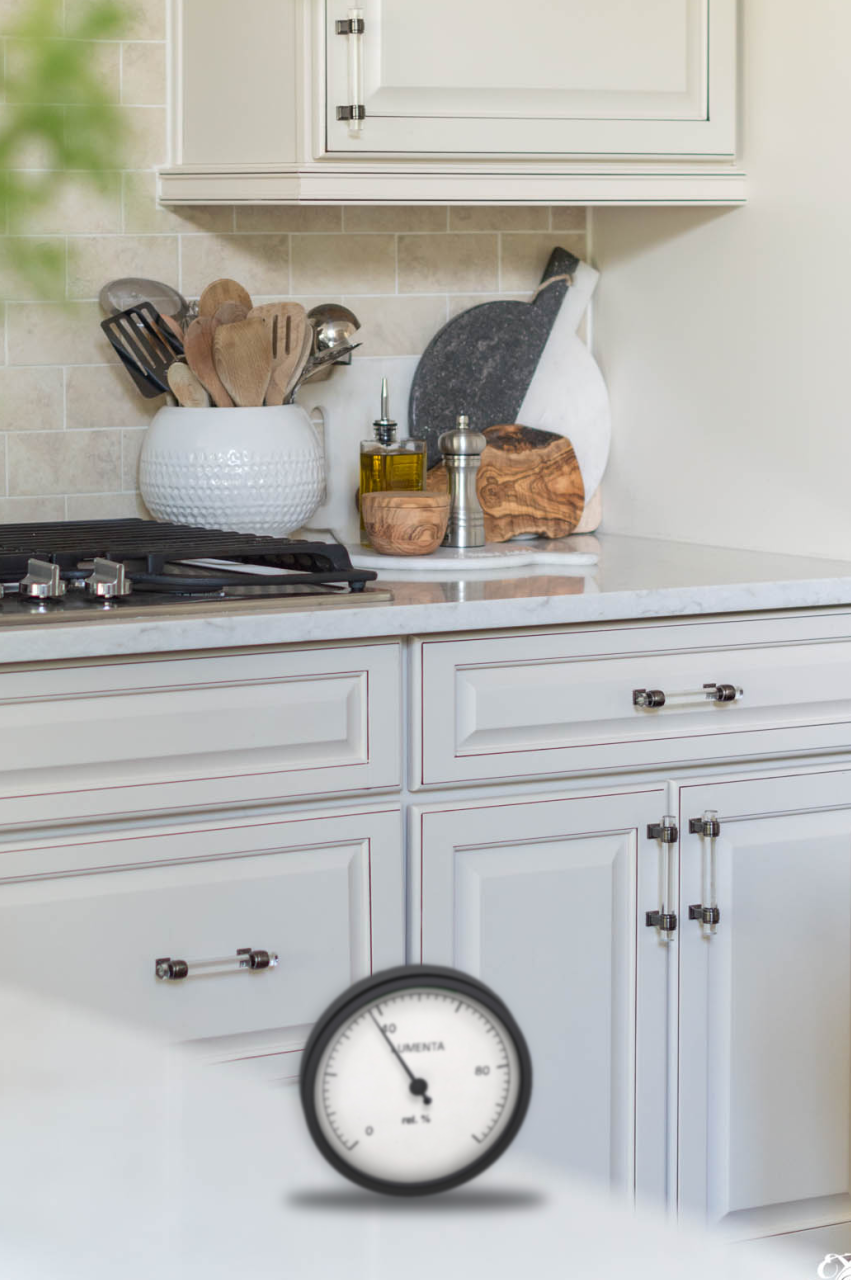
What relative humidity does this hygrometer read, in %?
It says 38 %
